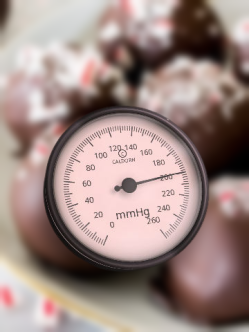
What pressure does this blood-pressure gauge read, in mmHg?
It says 200 mmHg
